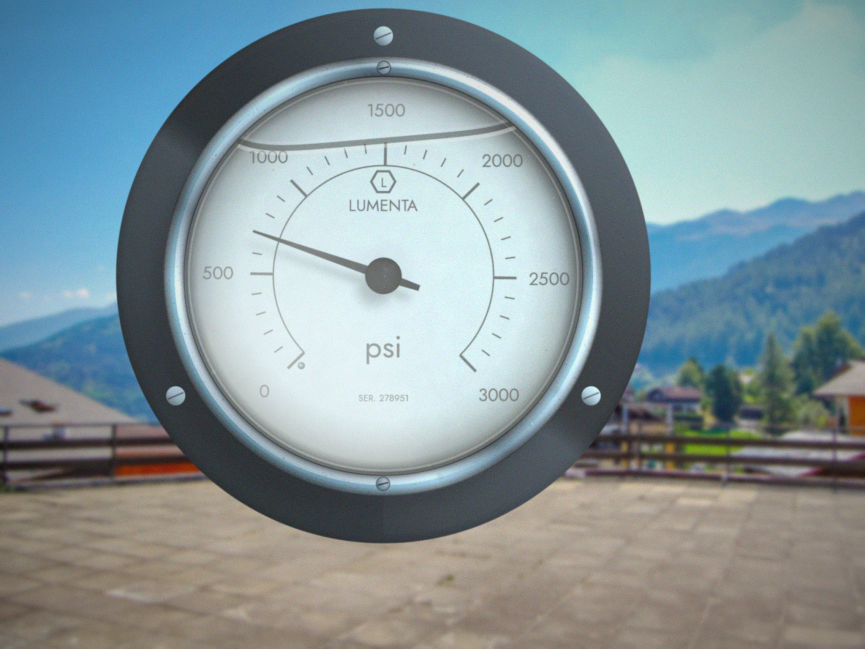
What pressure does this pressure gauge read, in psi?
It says 700 psi
